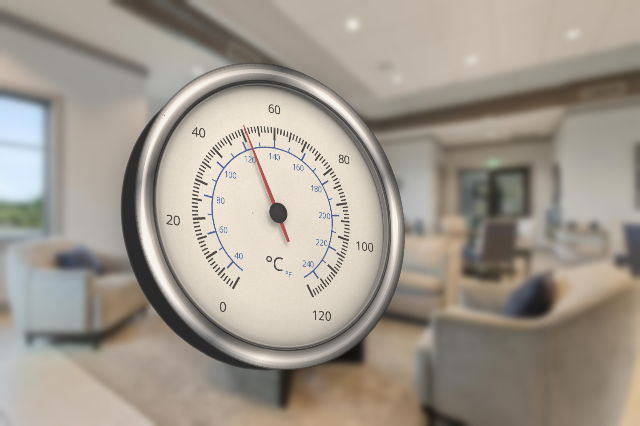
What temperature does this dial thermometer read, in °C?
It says 50 °C
